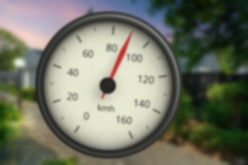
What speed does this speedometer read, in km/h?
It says 90 km/h
